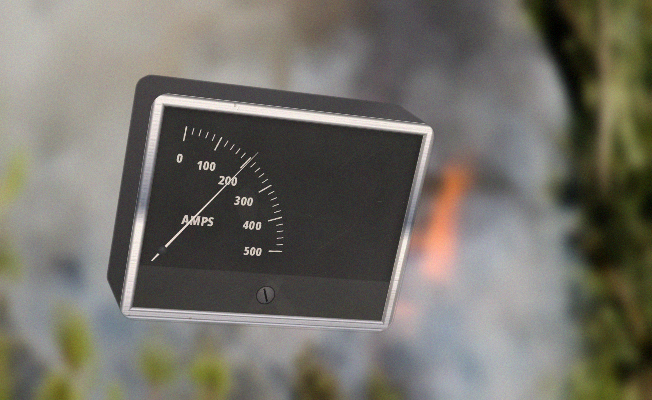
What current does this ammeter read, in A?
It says 200 A
